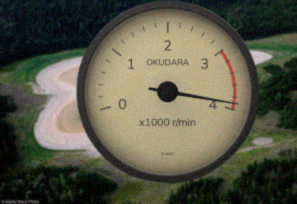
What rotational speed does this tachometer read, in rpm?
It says 3900 rpm
